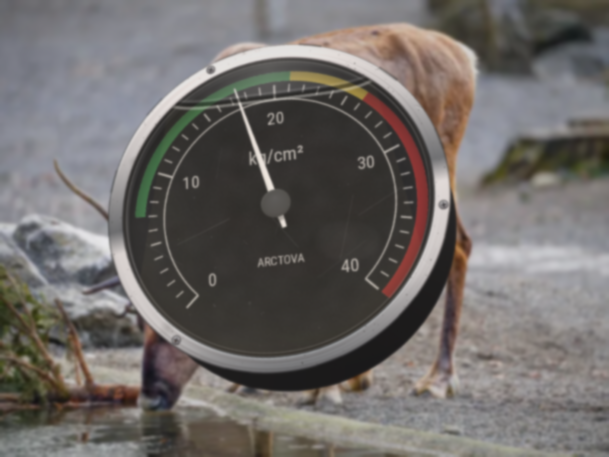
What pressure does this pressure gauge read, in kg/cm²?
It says 17.5 kg/cm²
